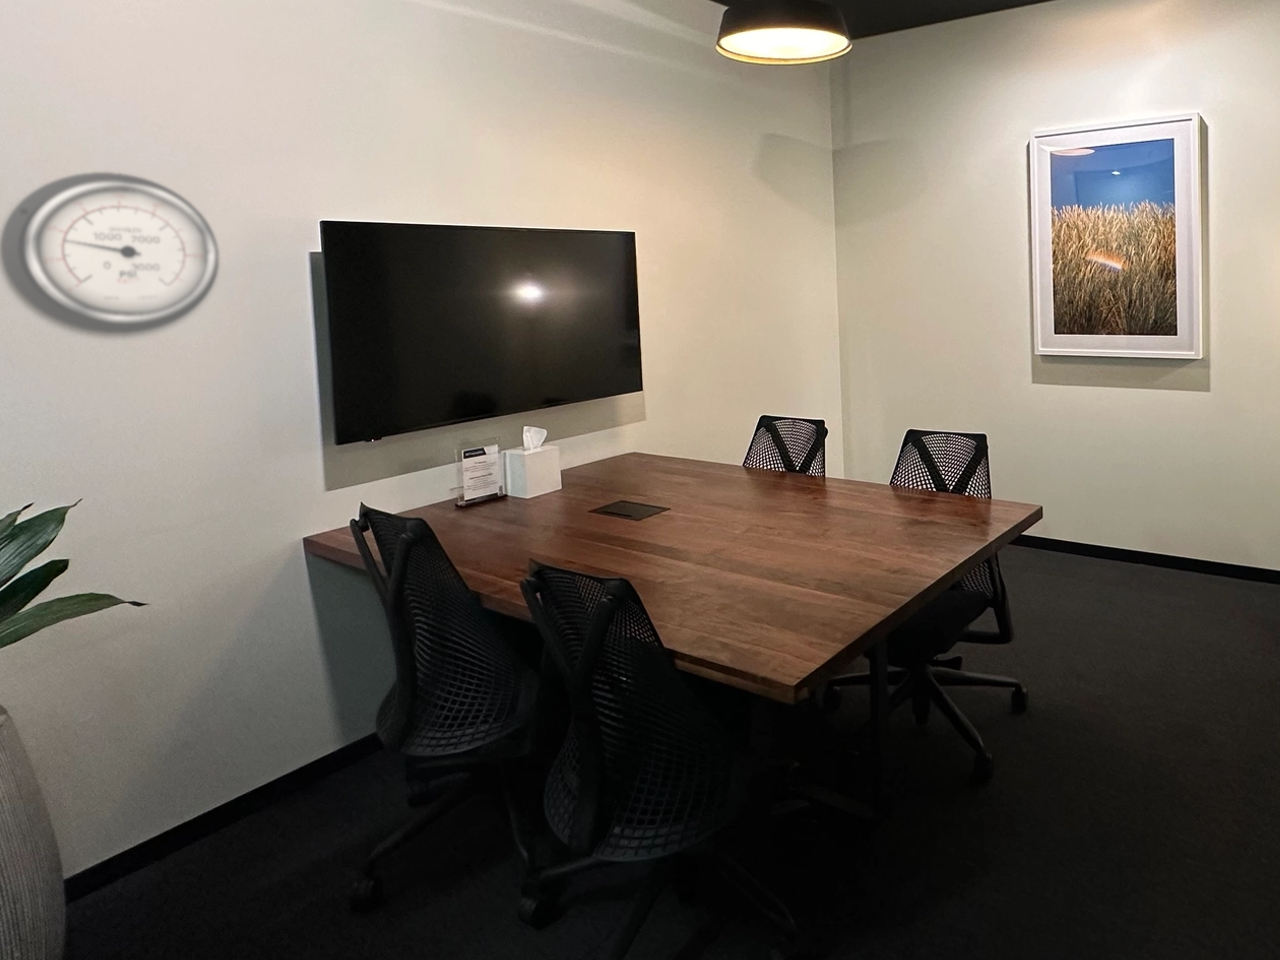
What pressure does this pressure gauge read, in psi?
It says 600 psi
